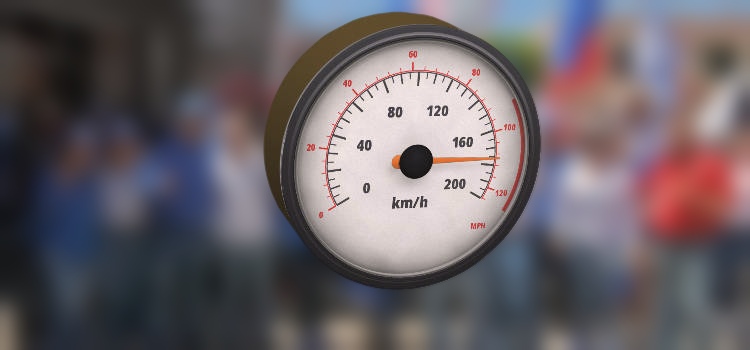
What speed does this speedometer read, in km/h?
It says 175 km/h
